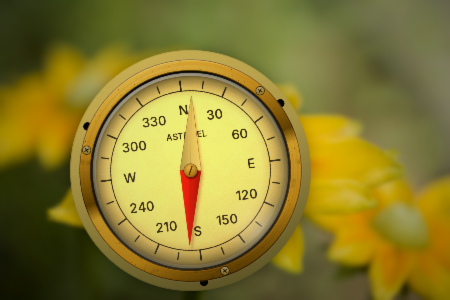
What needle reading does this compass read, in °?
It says 187.5 °
